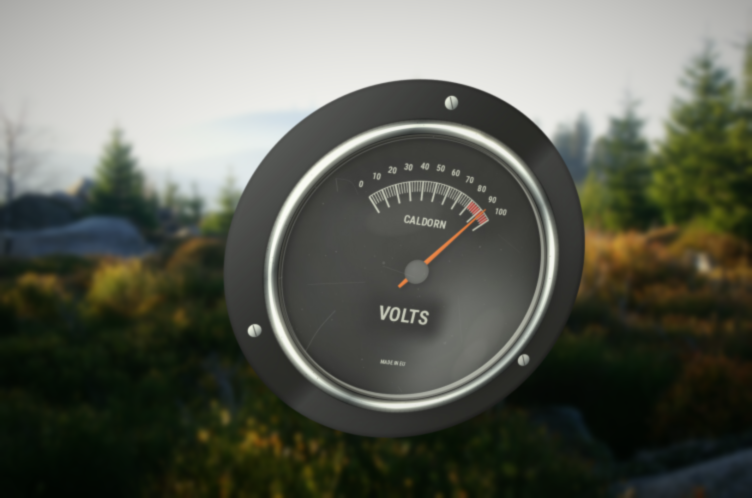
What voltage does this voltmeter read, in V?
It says 90 V
